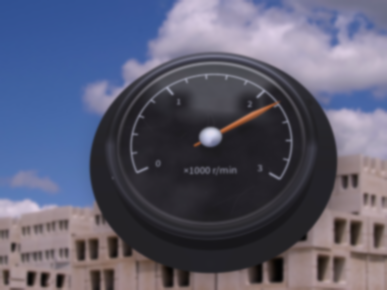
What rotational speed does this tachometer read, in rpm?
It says 2200 rpm
